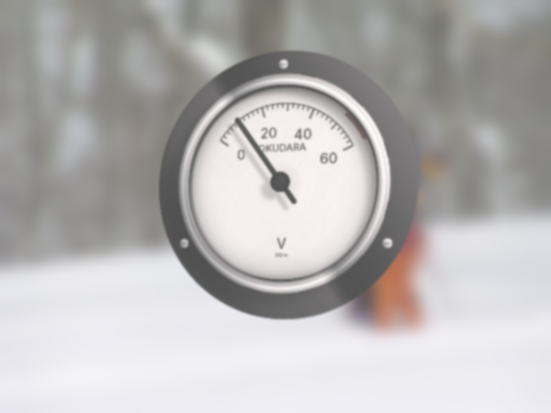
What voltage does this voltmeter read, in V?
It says 10 V
